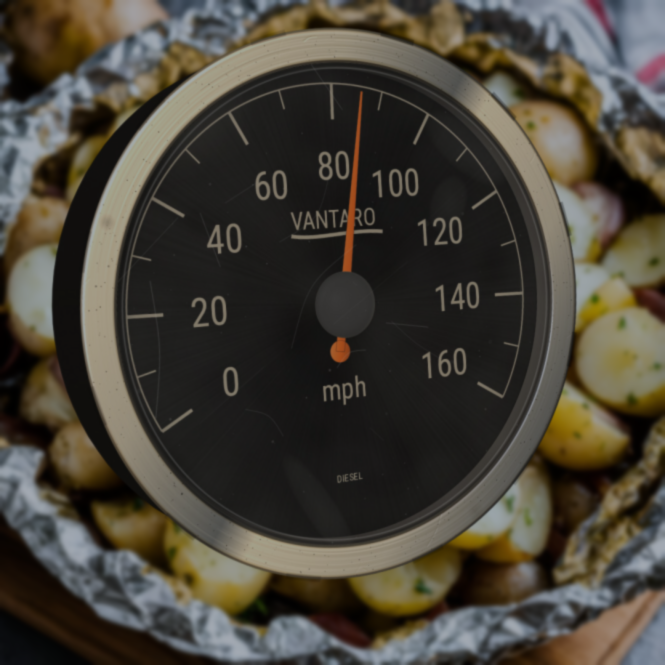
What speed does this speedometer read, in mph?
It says 85 mph
